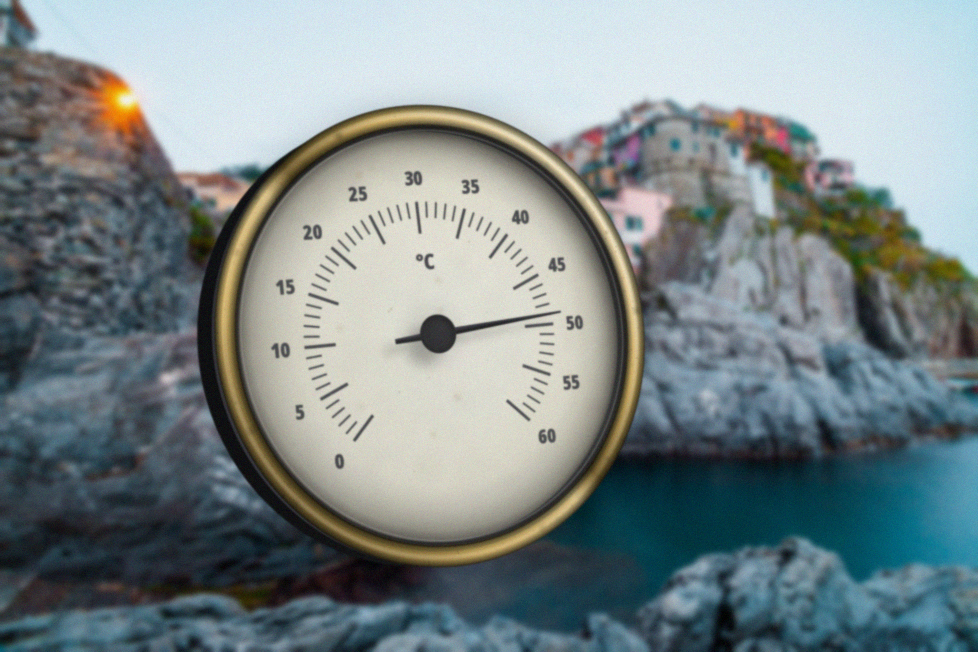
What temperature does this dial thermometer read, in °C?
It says 49 °C
